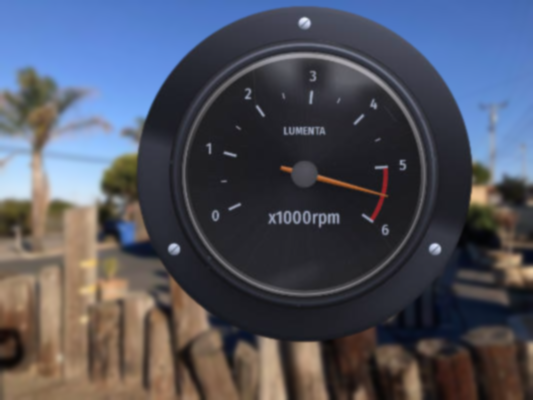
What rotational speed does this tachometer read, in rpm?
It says 5500 rpm
